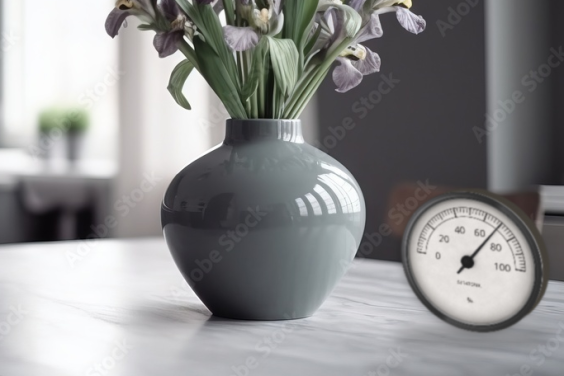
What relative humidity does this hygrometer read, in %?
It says 70 %
